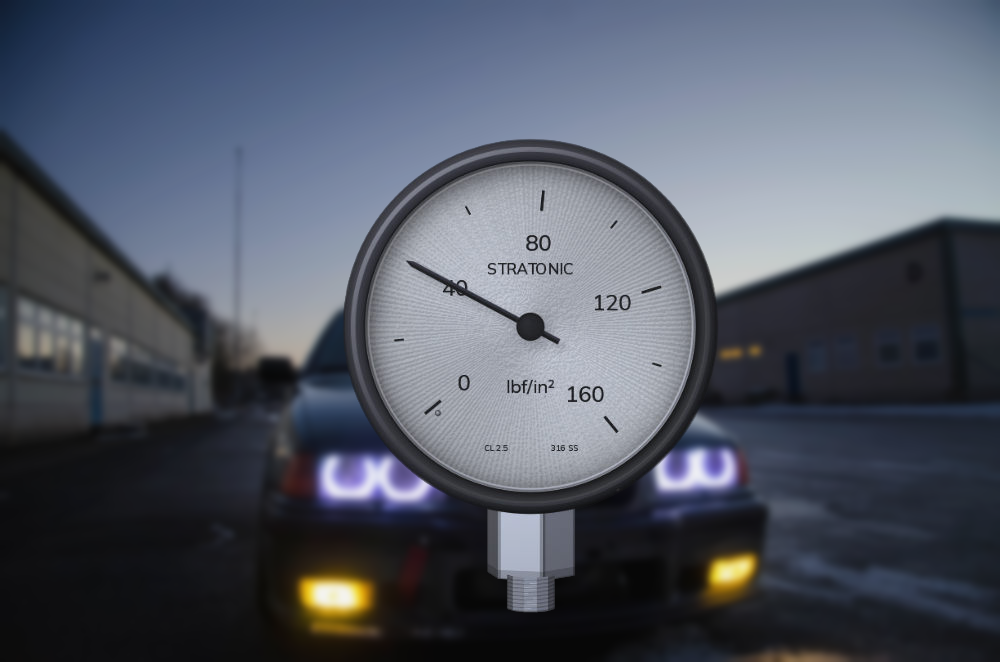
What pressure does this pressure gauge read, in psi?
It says 40 psi
